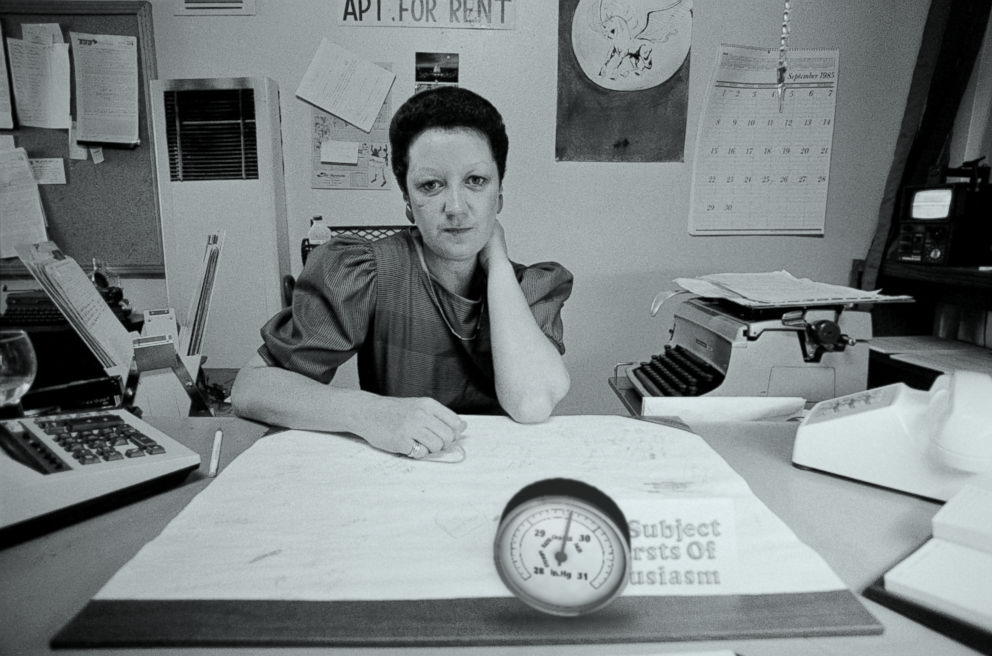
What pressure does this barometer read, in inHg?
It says 29.6 inHg
